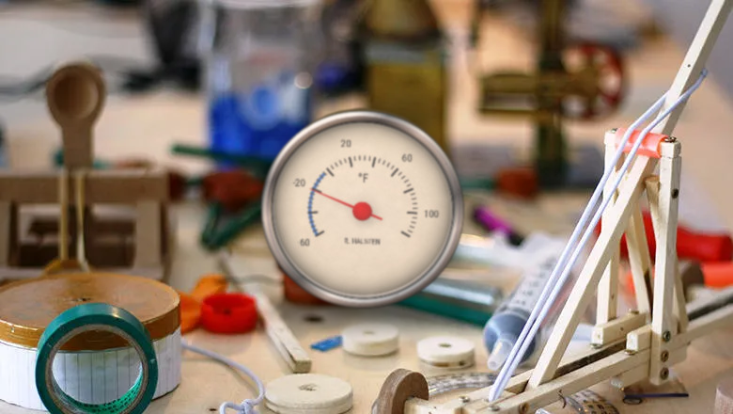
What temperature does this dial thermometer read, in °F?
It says -20 °F
